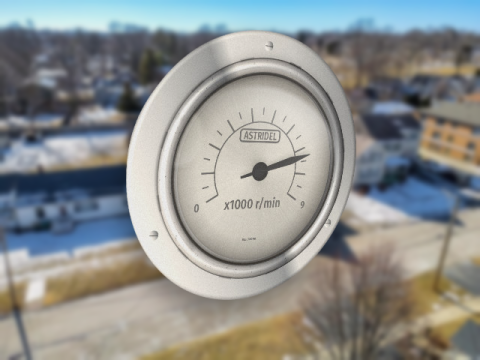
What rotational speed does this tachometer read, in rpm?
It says 7250 rpm
